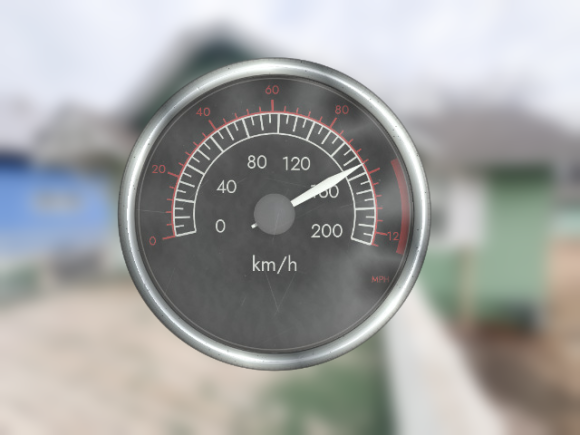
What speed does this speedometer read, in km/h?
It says 155 km/h
